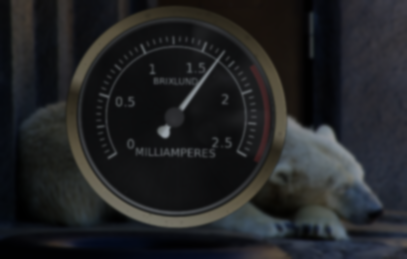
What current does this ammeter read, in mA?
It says 1.65 mA
